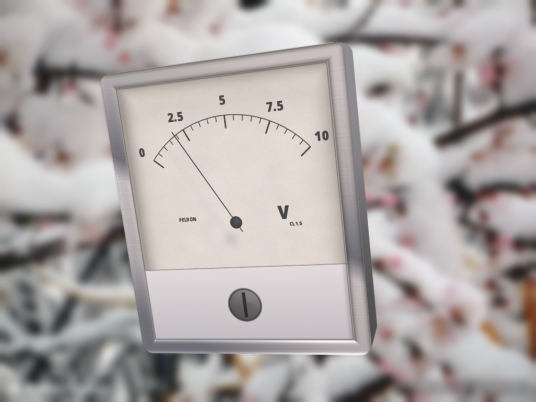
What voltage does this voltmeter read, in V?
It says 2 V
